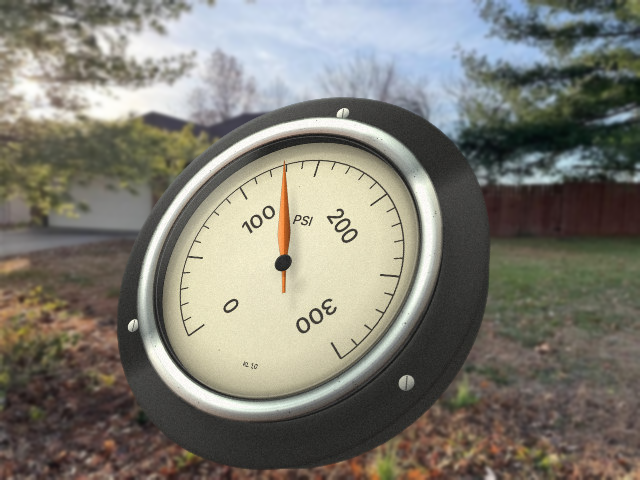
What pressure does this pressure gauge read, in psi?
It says 130 psi
